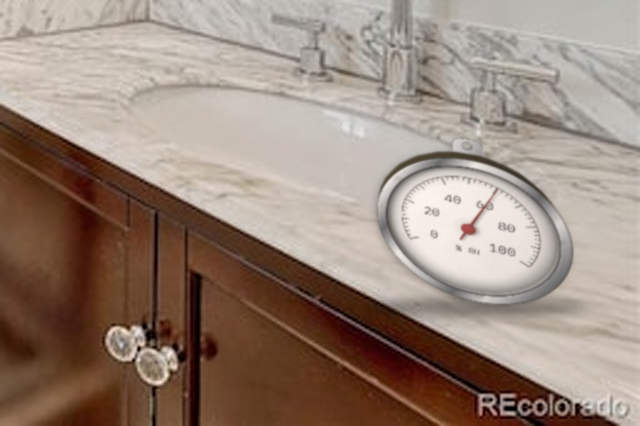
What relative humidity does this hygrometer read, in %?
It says 60 %
